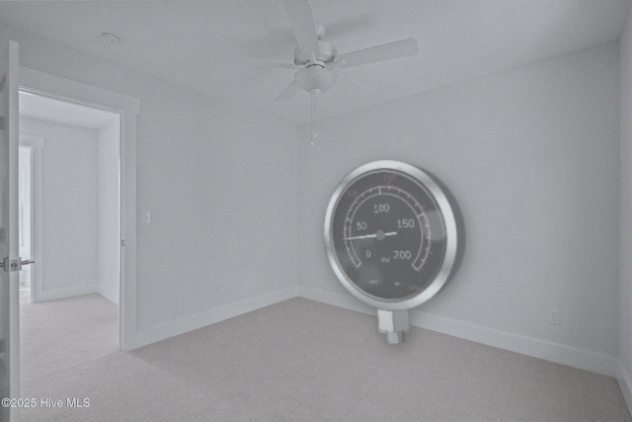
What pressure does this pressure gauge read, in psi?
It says 30 psi
